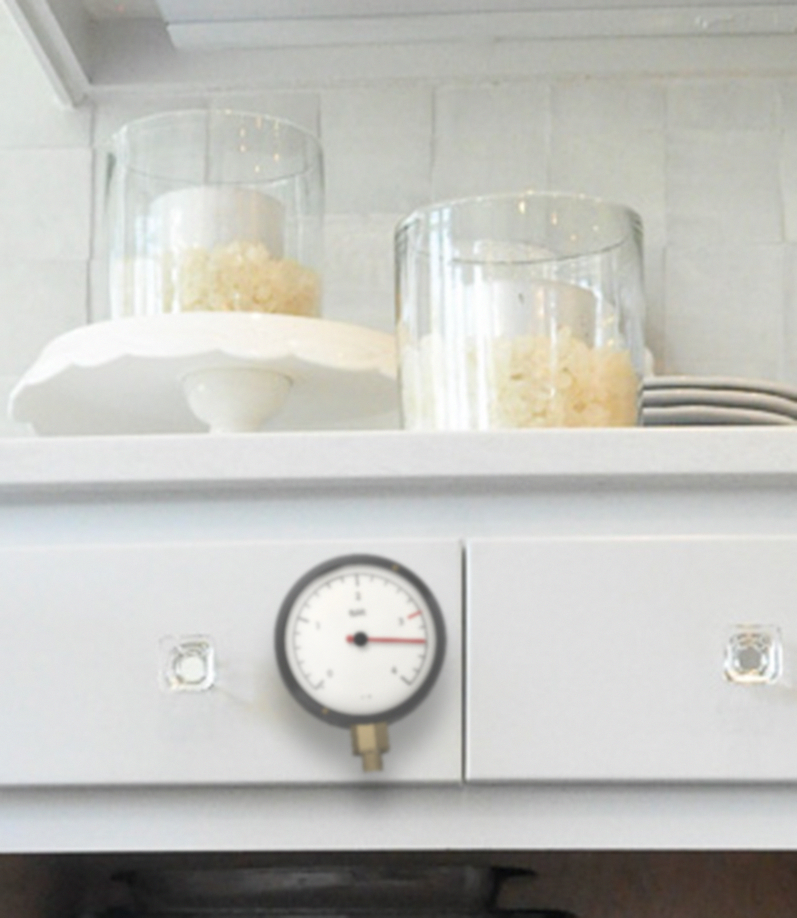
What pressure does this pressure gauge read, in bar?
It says 3.4 bar
